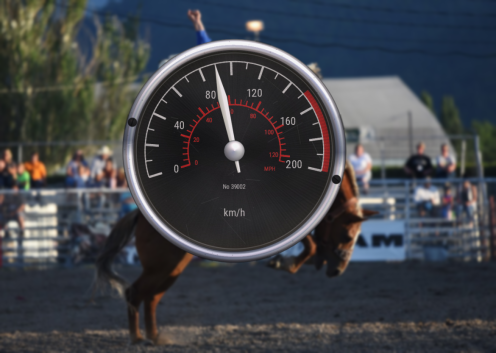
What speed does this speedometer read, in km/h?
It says 90 km/h
